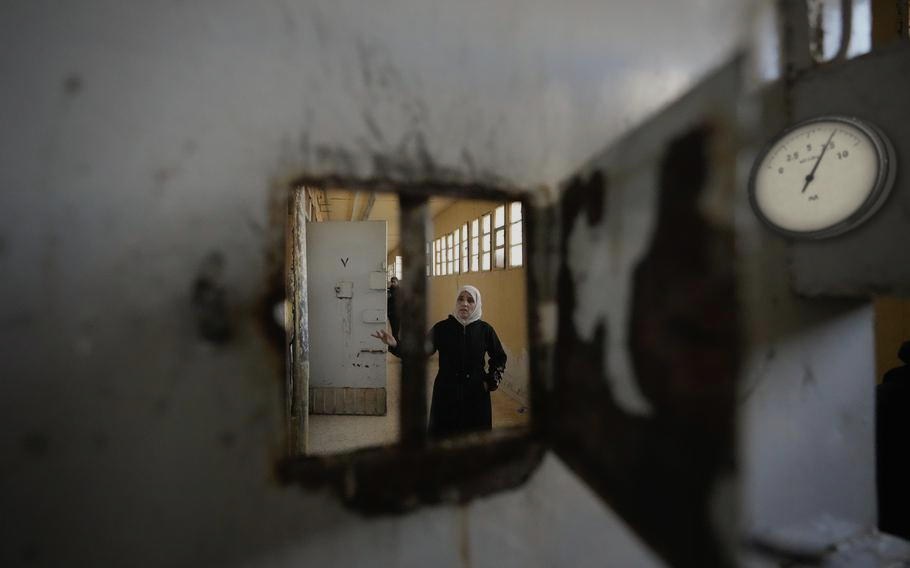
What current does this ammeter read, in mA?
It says 7.5 mA
